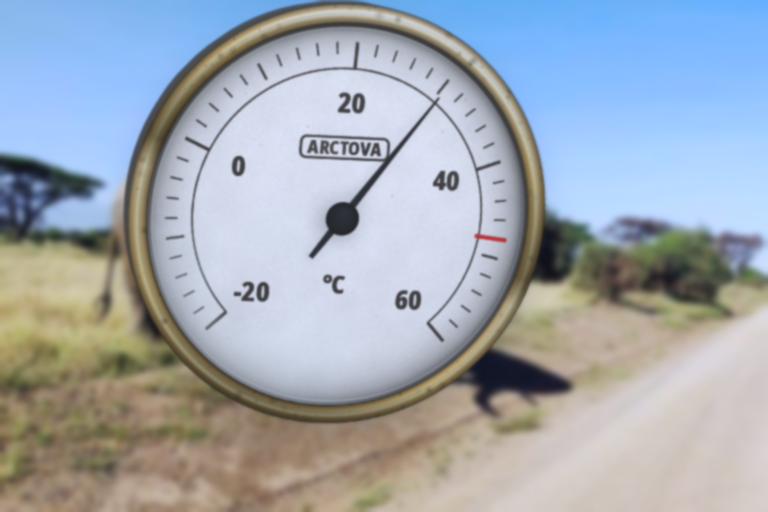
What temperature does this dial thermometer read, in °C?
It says 30 °C
